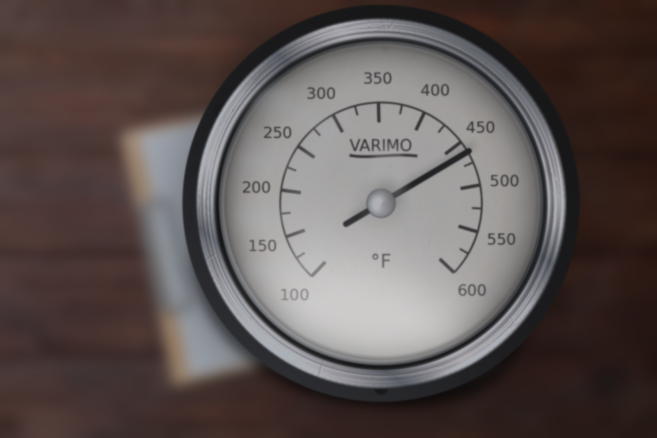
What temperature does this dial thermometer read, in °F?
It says 462.5 °F
